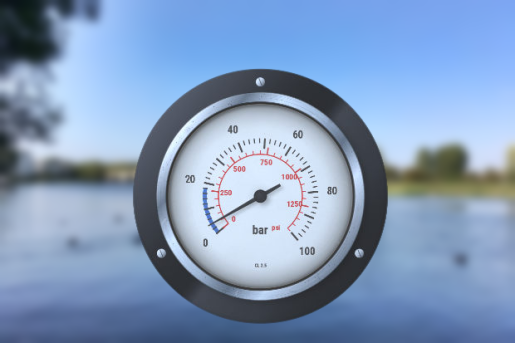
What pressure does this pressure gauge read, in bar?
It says 4 bar
